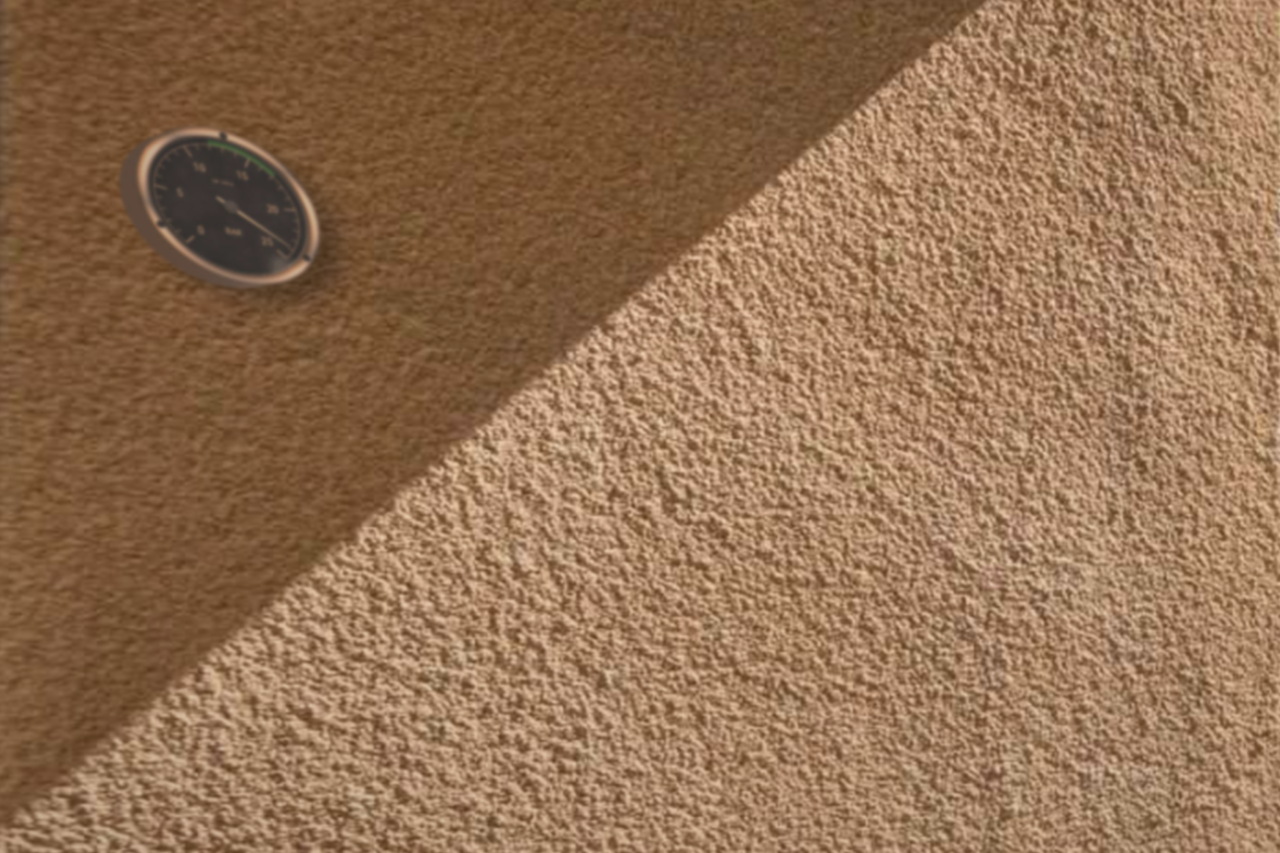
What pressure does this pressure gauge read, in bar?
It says 24 bar
